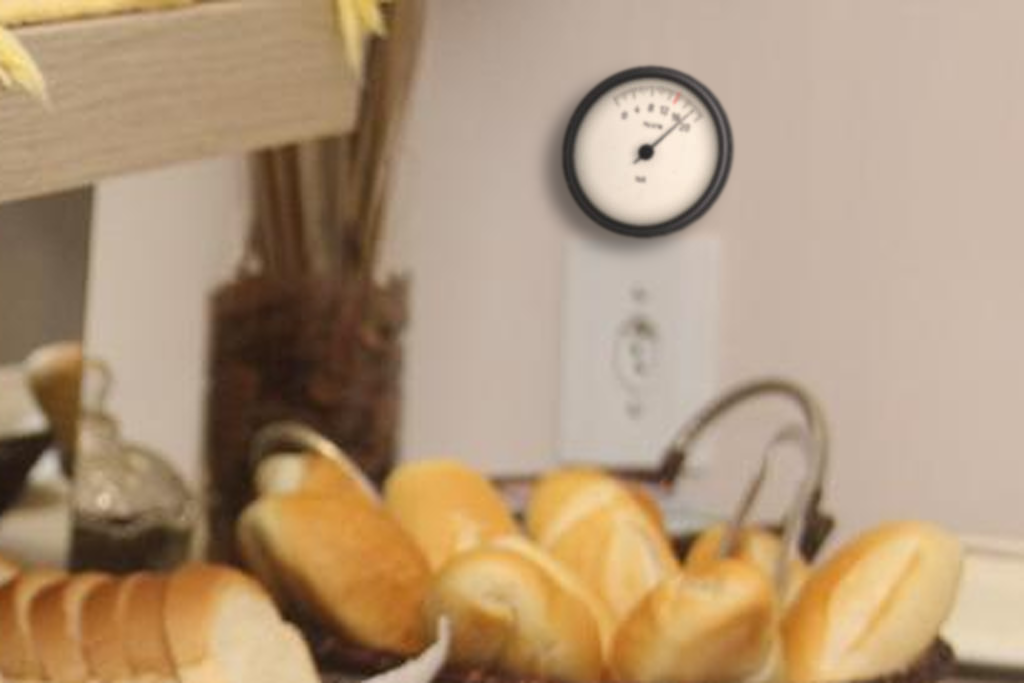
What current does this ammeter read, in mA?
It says 18 mA
